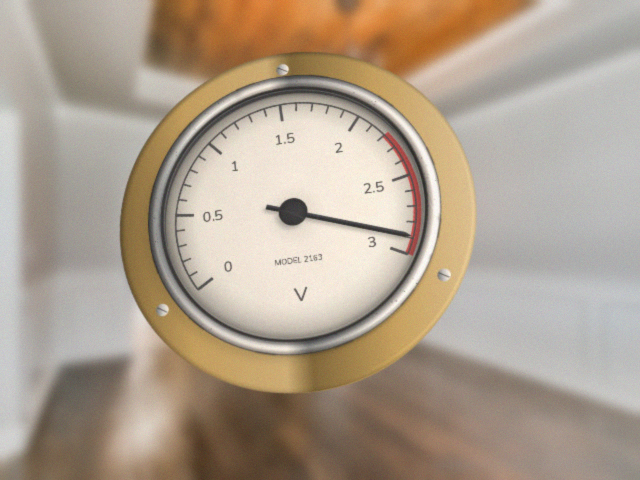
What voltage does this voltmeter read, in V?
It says 2.9 V
